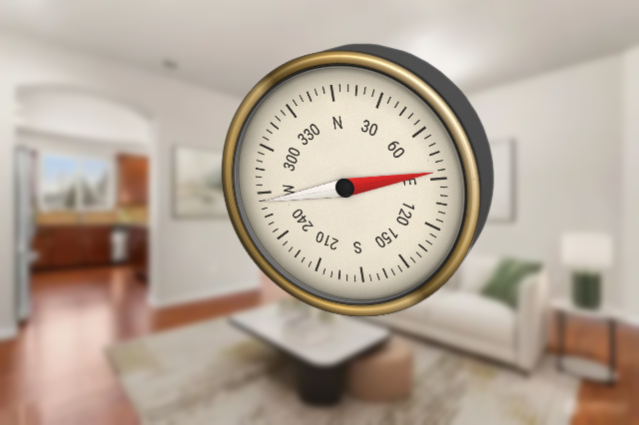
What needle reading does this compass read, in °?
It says 85 °
